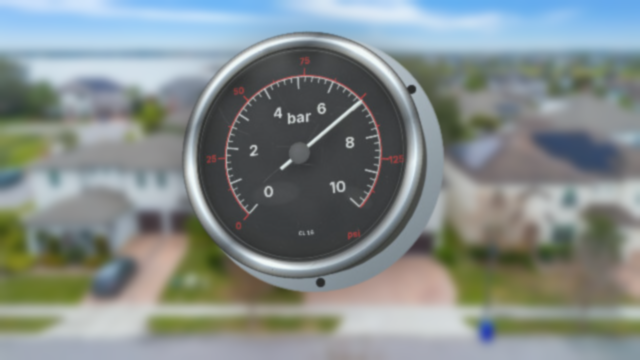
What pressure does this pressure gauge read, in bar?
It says 7 bar
